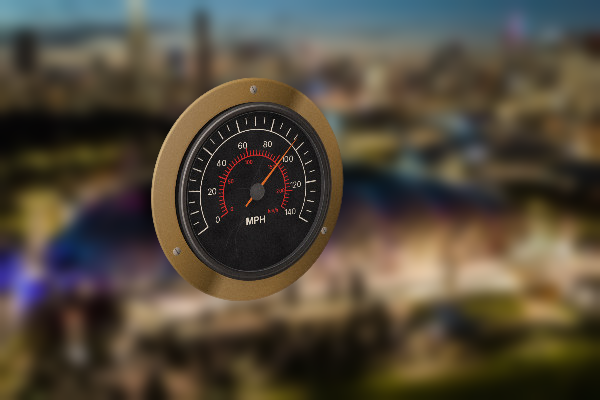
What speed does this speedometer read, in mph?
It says 95 mph
